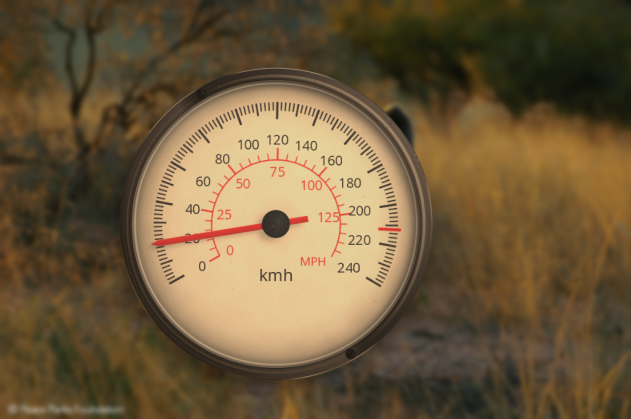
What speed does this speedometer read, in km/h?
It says 20 km/h
